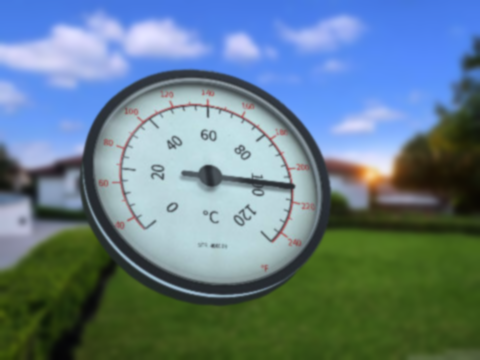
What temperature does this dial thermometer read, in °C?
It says 100 °C
